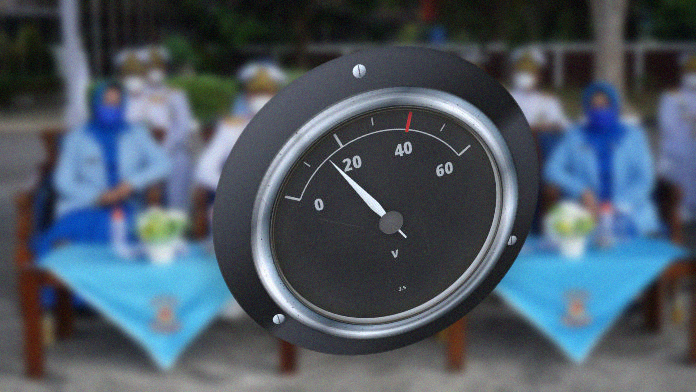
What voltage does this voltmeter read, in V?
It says 15 V
